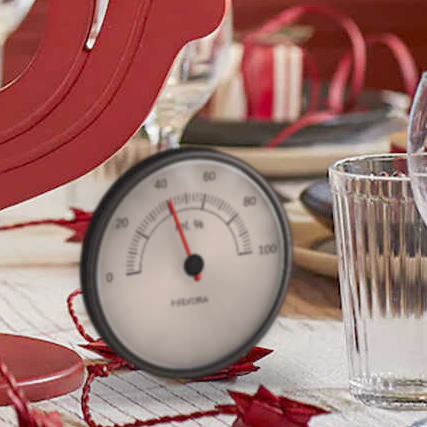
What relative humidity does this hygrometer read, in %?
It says 40 %
